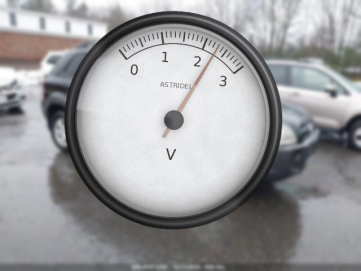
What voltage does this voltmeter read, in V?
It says 2.3 V
